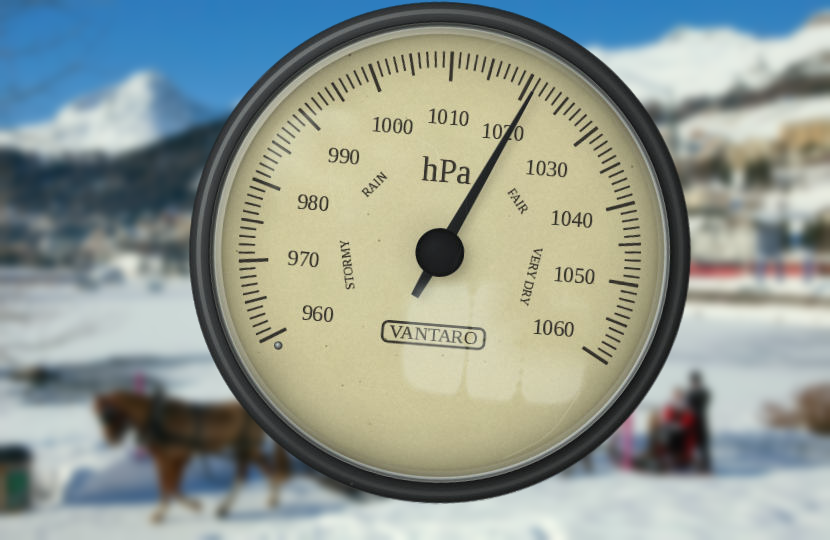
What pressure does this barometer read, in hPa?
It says 1021 hPa
